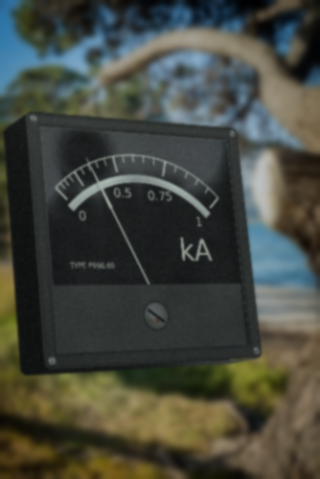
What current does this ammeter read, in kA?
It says 0.35 kA
